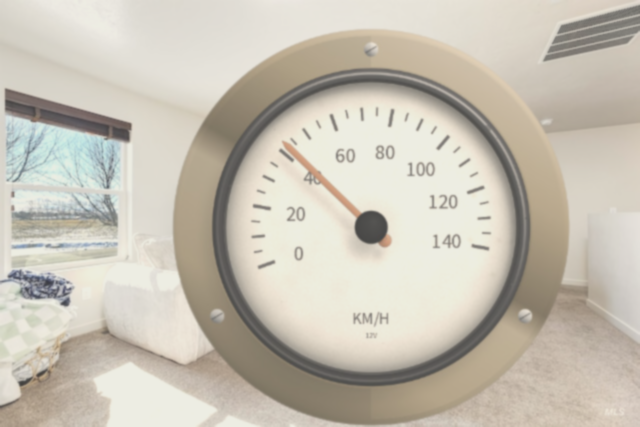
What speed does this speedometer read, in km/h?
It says 42.5 km/h
